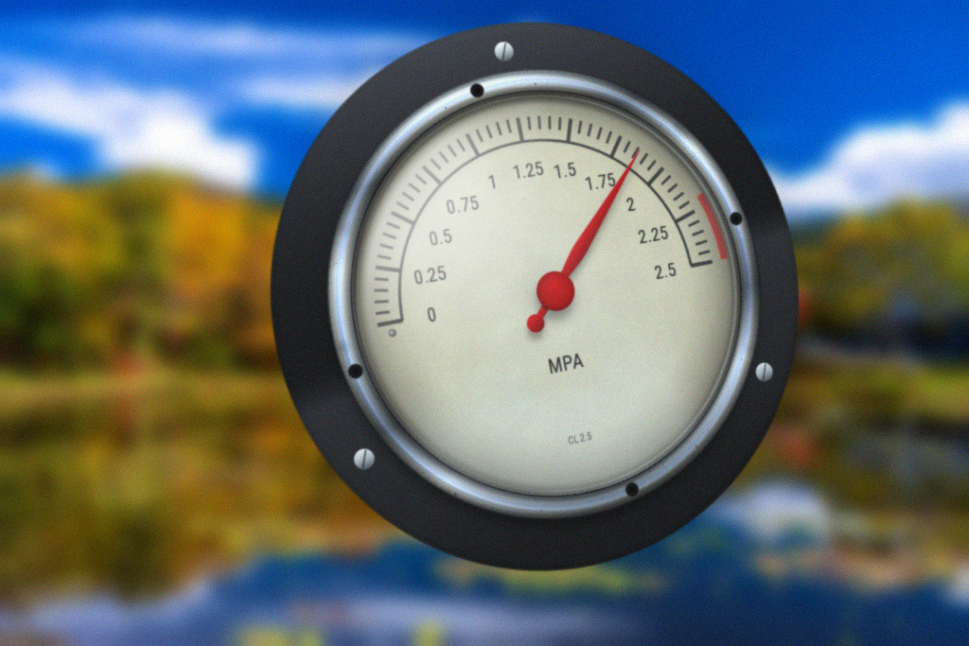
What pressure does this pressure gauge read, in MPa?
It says 1.85 MPa
